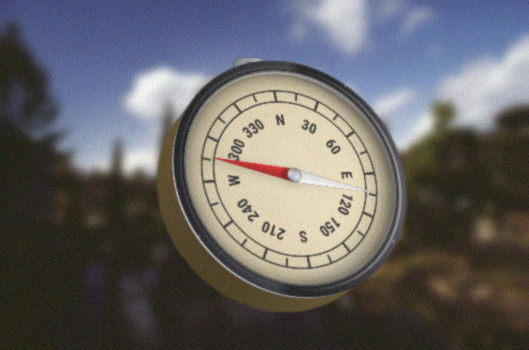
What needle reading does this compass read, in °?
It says 285 °
